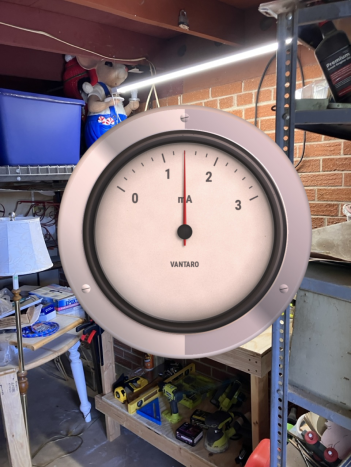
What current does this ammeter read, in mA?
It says 1.4 mA
